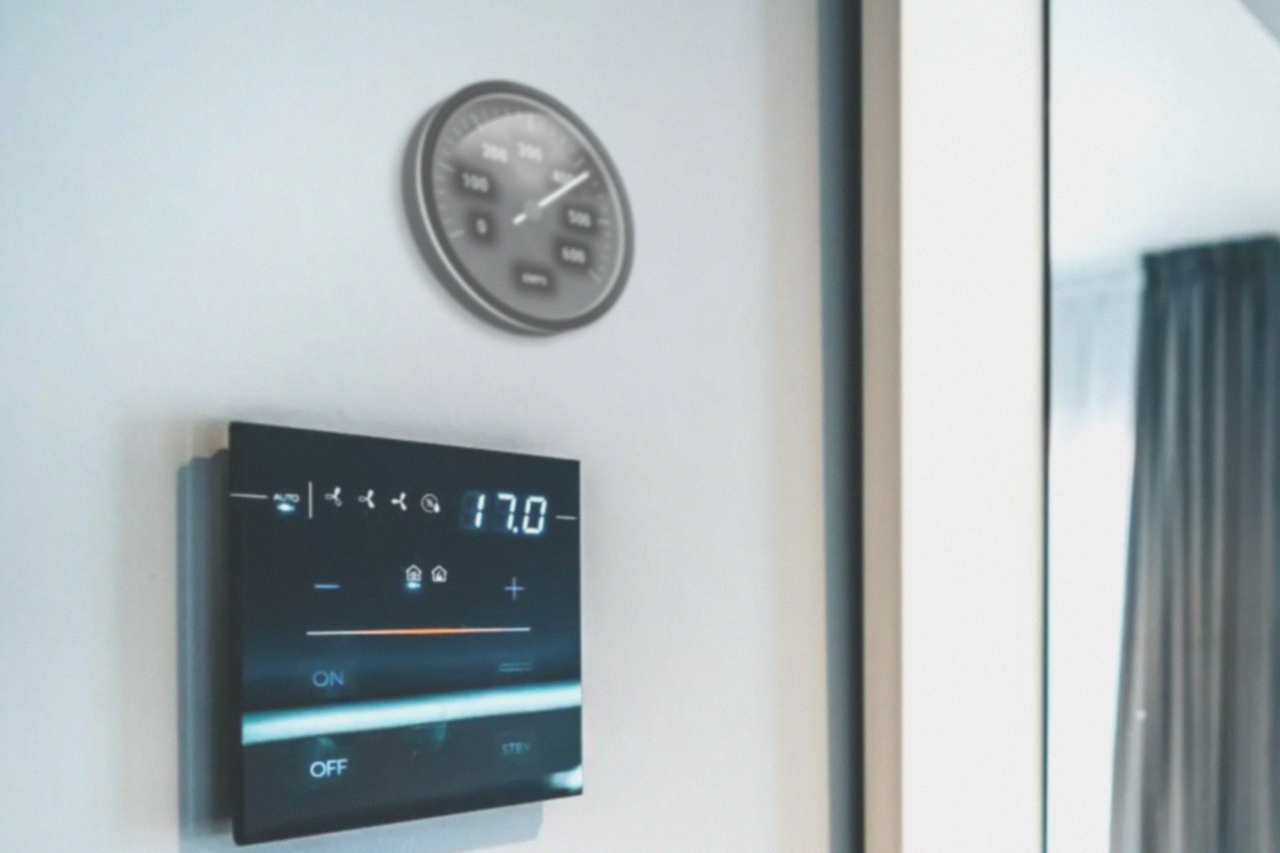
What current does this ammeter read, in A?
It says 420 A
